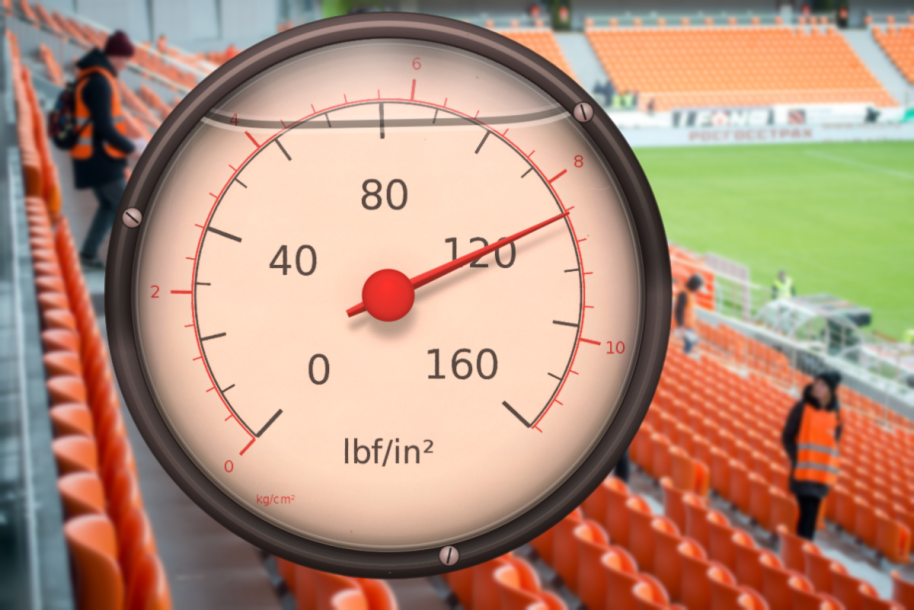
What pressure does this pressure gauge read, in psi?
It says 120 psi
